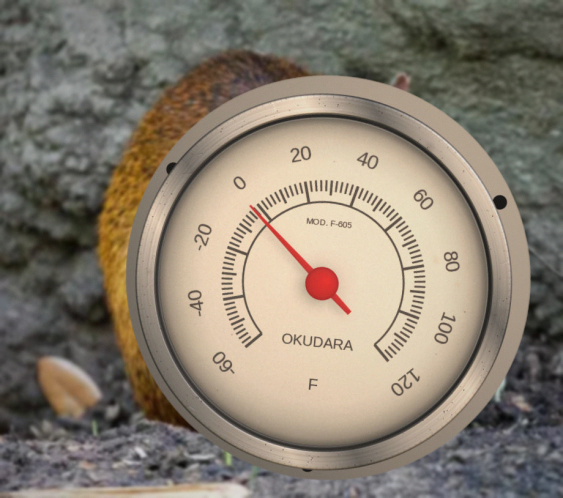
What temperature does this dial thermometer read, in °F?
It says -2 °F
